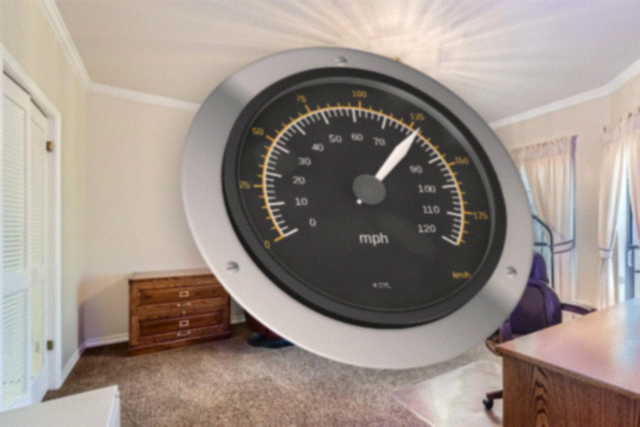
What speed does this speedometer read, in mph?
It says 80 mph
